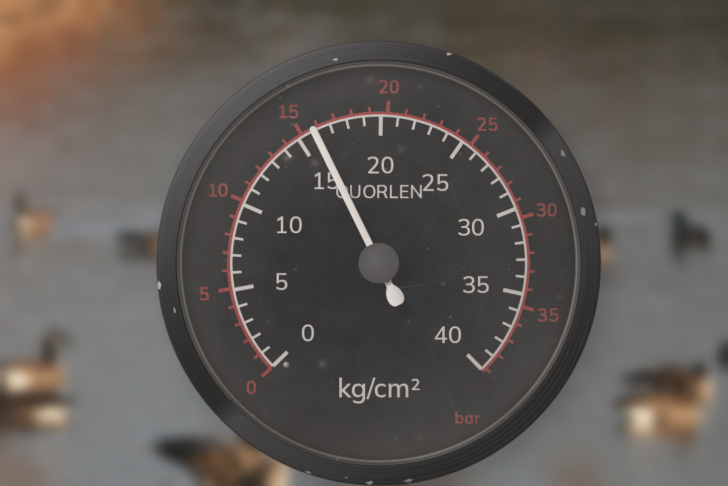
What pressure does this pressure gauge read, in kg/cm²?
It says 16 kg/cm²
